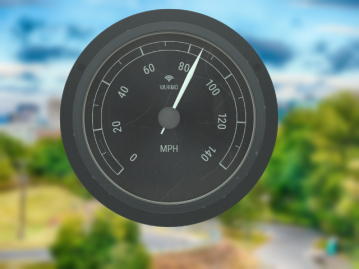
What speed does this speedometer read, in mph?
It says 85 mph
